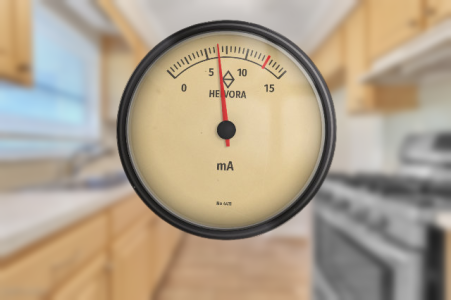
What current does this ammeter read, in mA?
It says 6.5 mA
